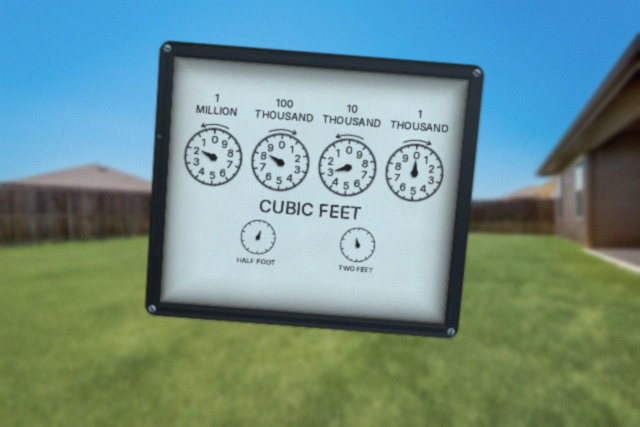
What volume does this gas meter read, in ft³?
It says 183000 ft³
